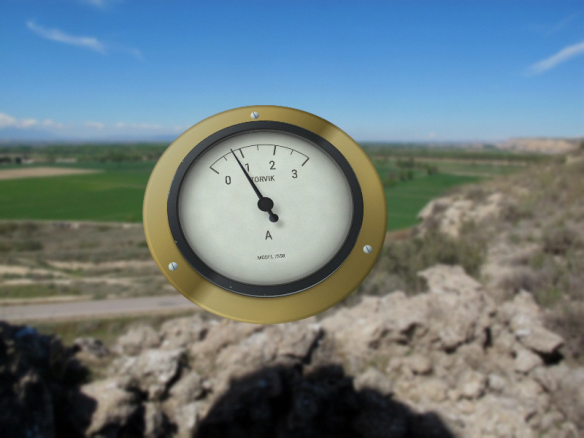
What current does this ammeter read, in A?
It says 0.75 A
